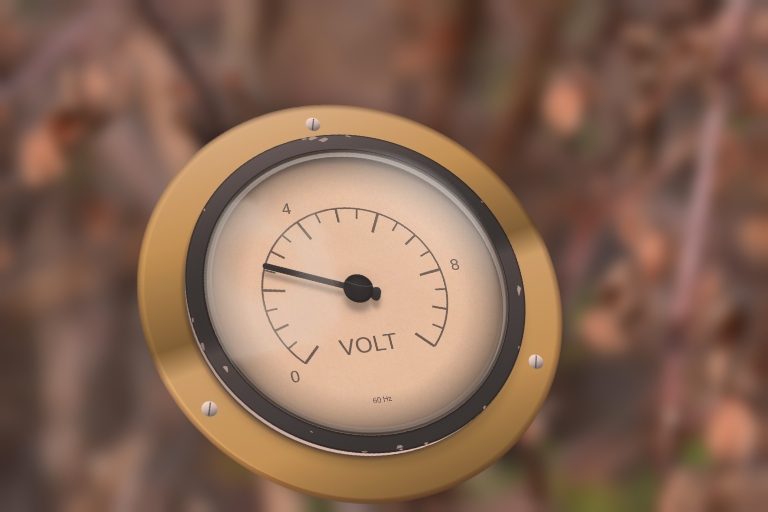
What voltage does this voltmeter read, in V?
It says 2.5 V
